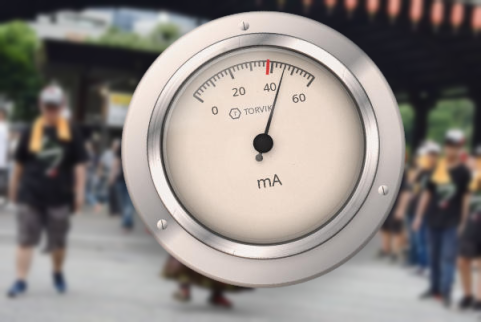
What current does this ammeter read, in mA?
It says 46 mA
